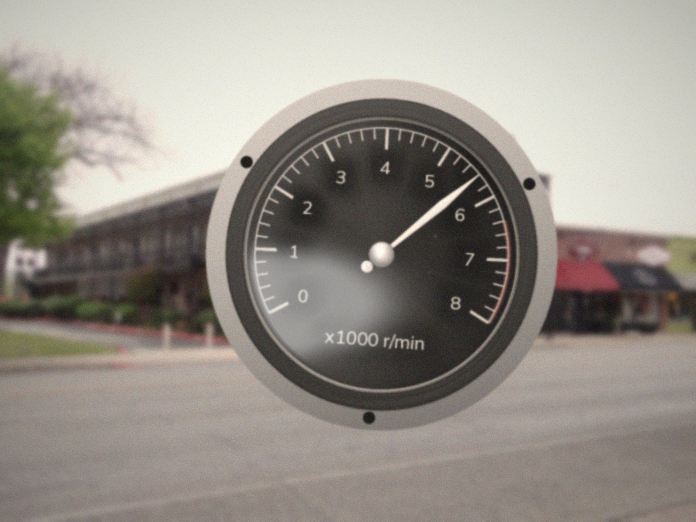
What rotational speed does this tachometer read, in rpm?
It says 5600 rpm
